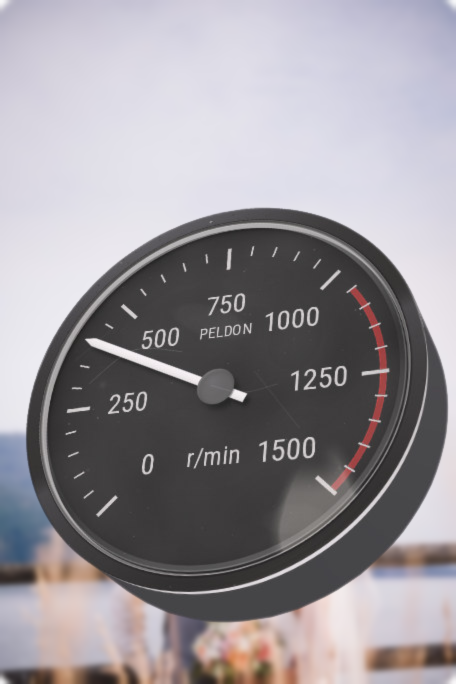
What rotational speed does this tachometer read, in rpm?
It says 400 rpm
